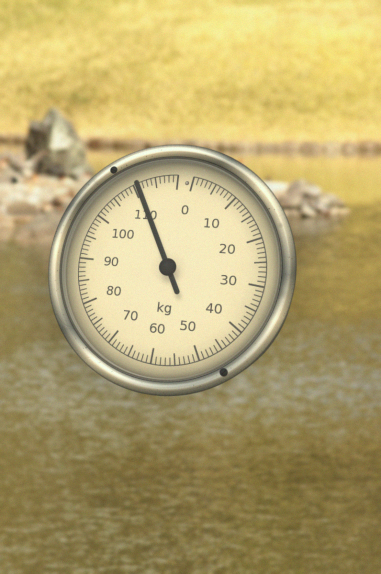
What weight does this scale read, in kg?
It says 111 kg
